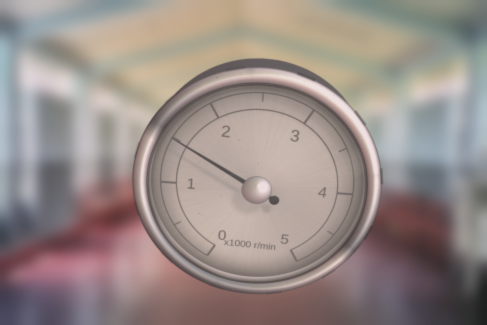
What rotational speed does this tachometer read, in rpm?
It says 1500 rpm
